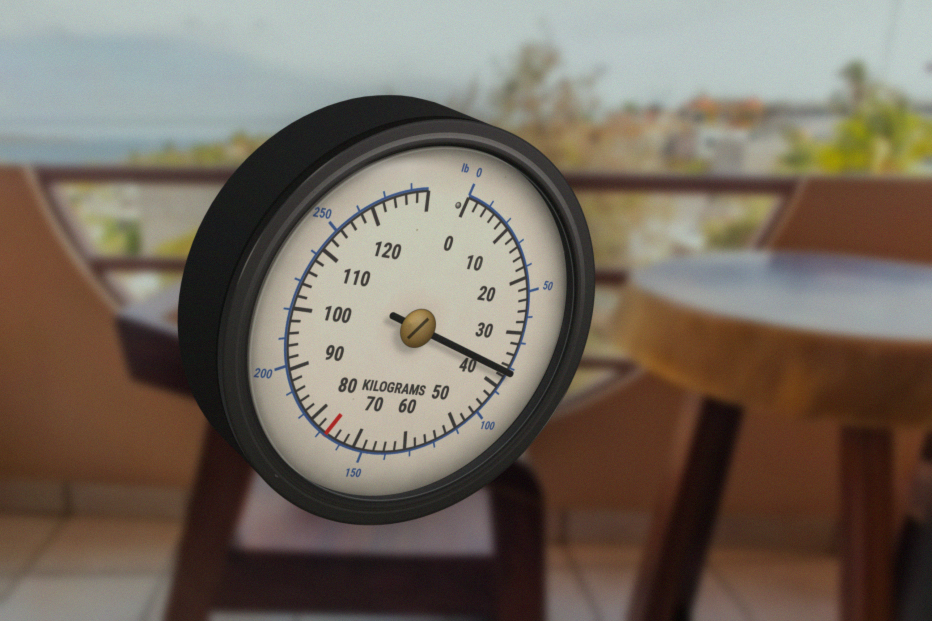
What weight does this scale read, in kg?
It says 37 kg
